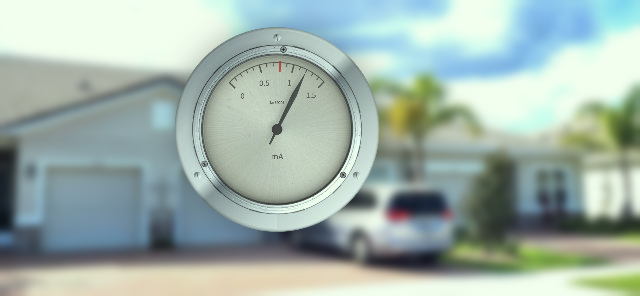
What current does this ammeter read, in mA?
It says 1.2 mA
